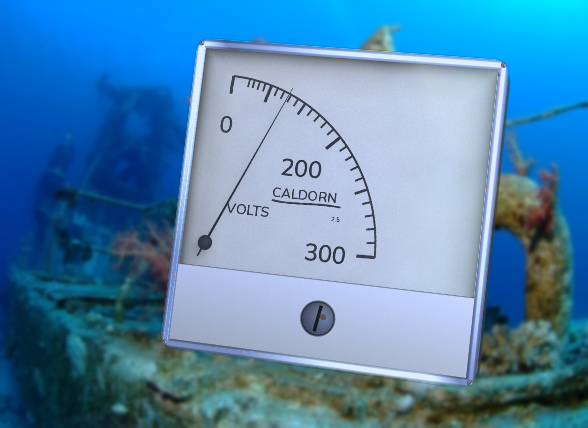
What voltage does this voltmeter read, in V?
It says 130 V
